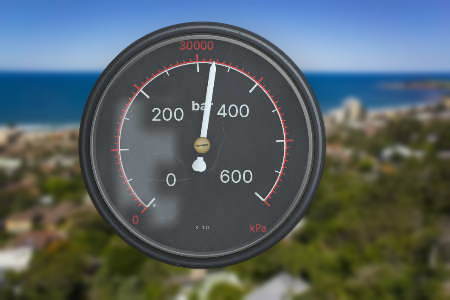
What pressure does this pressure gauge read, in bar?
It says 325 bar
